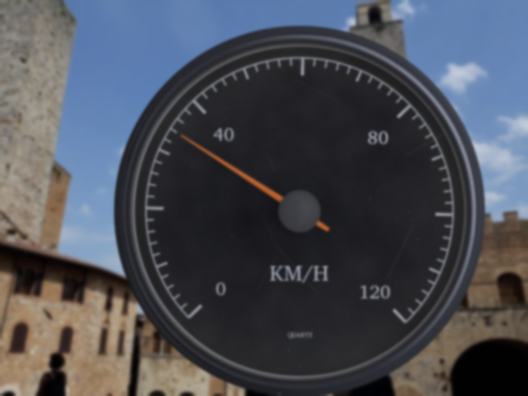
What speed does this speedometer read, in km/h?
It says 34 km/h
